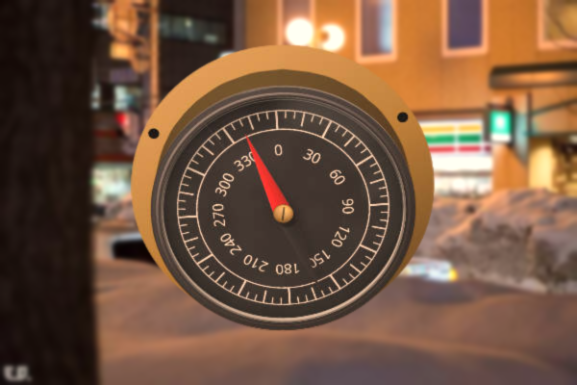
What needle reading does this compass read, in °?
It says 340 °
